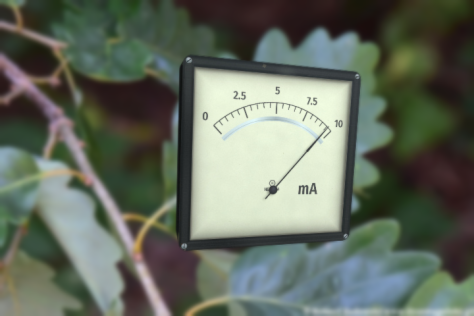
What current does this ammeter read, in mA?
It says 9.5 mA
